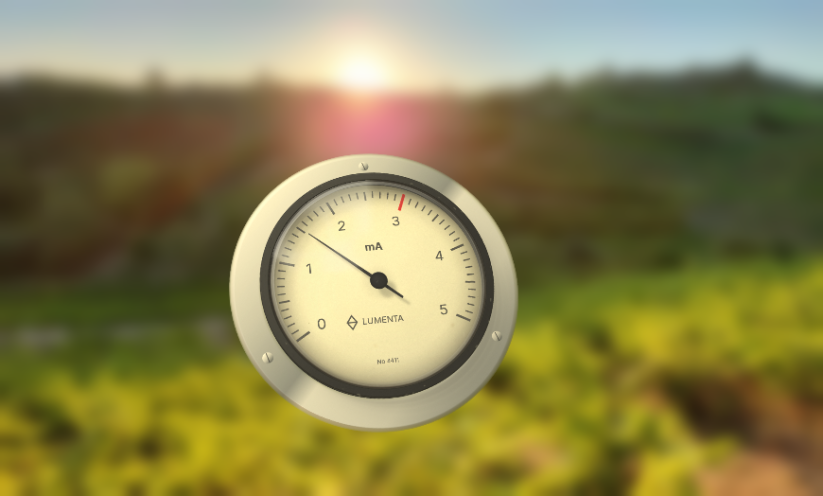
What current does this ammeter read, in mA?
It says 1.5 mA
